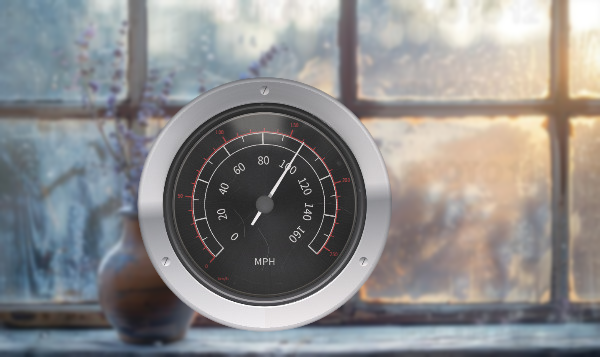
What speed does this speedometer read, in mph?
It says 100 mph
